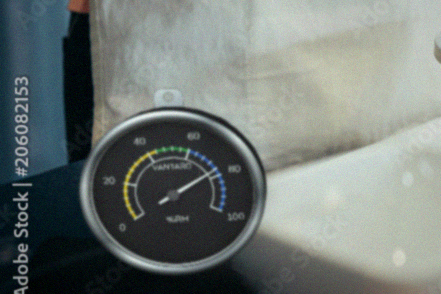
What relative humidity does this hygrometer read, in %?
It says 76 %
